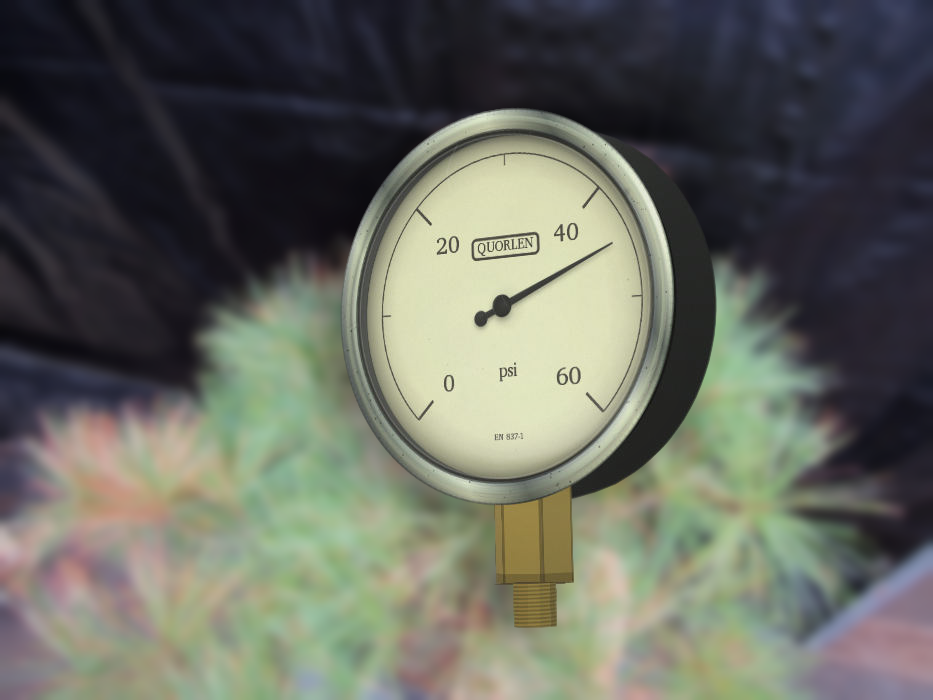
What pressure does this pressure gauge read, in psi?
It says 45 psi
